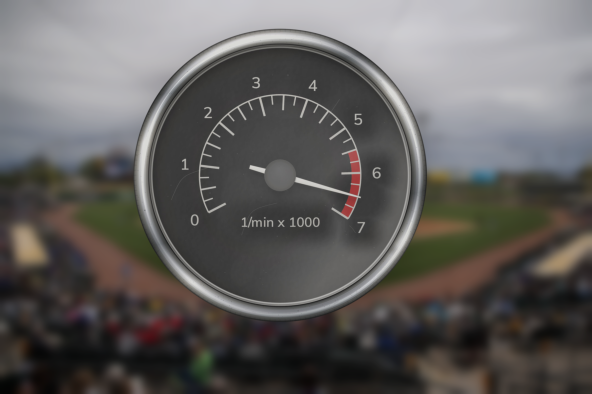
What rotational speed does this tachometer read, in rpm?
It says 6500 rpm
